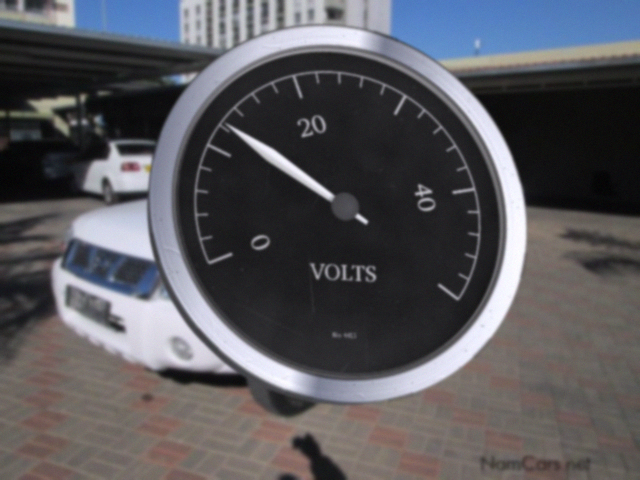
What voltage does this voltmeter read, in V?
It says 12 V
